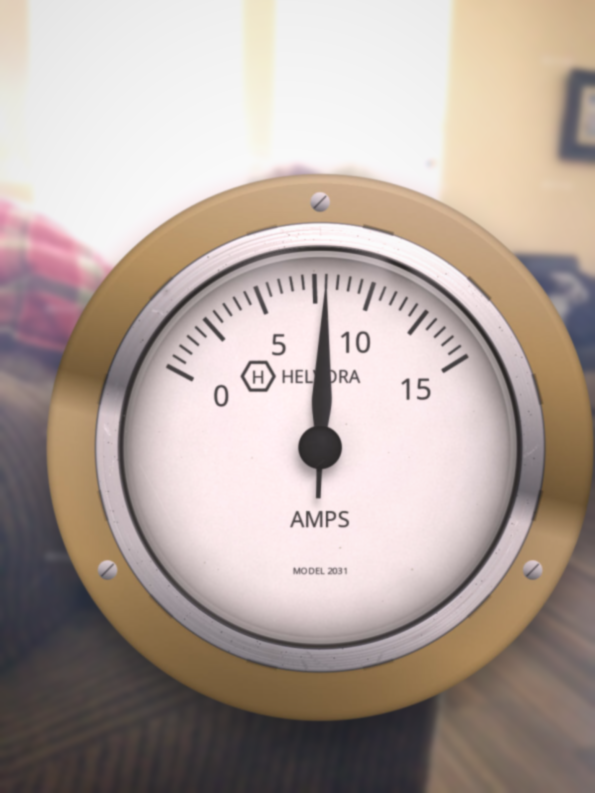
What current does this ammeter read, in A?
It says 8 A
